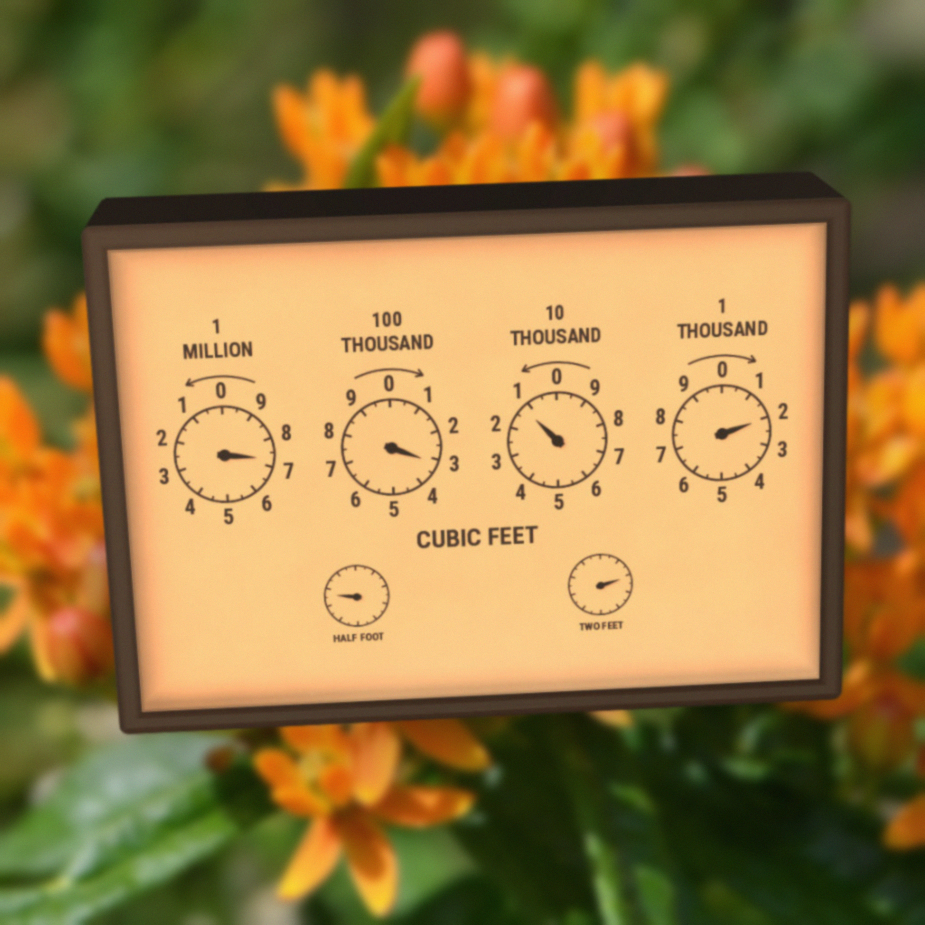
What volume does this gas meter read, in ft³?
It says 731200 ft³
